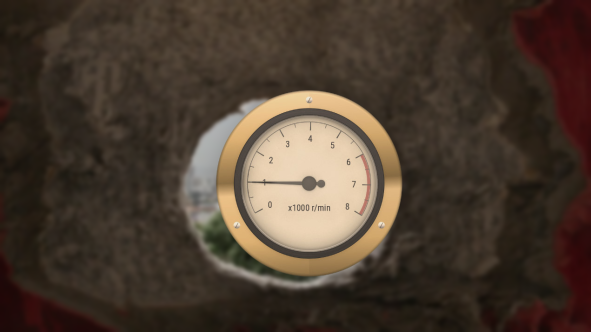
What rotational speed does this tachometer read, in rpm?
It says 1000 rpm
